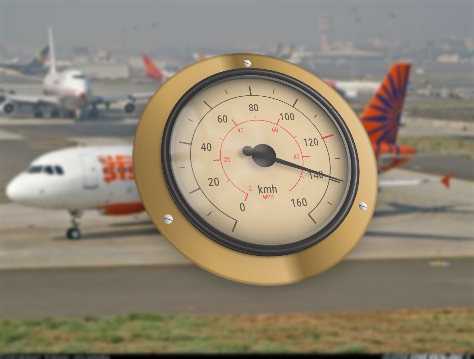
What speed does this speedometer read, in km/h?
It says 140 km/h
